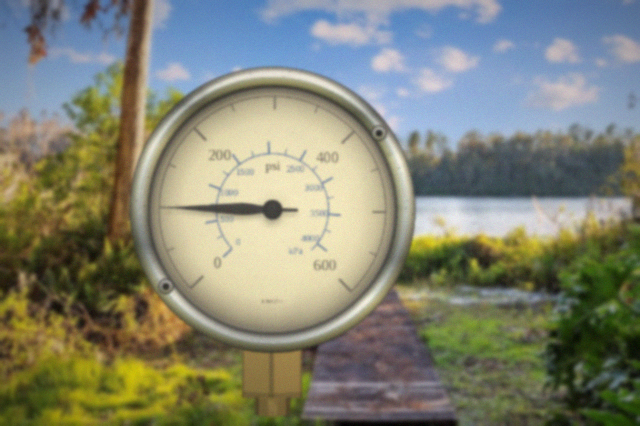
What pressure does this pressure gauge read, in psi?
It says 100 psi
